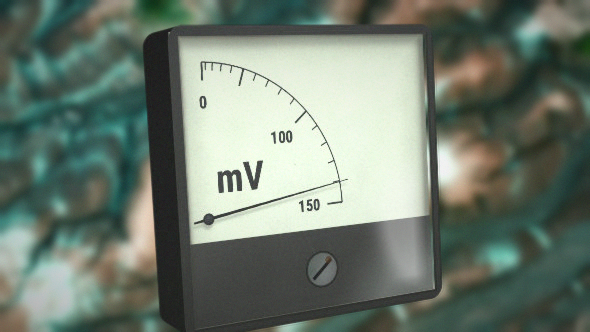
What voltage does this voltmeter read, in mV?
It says 140 mV
